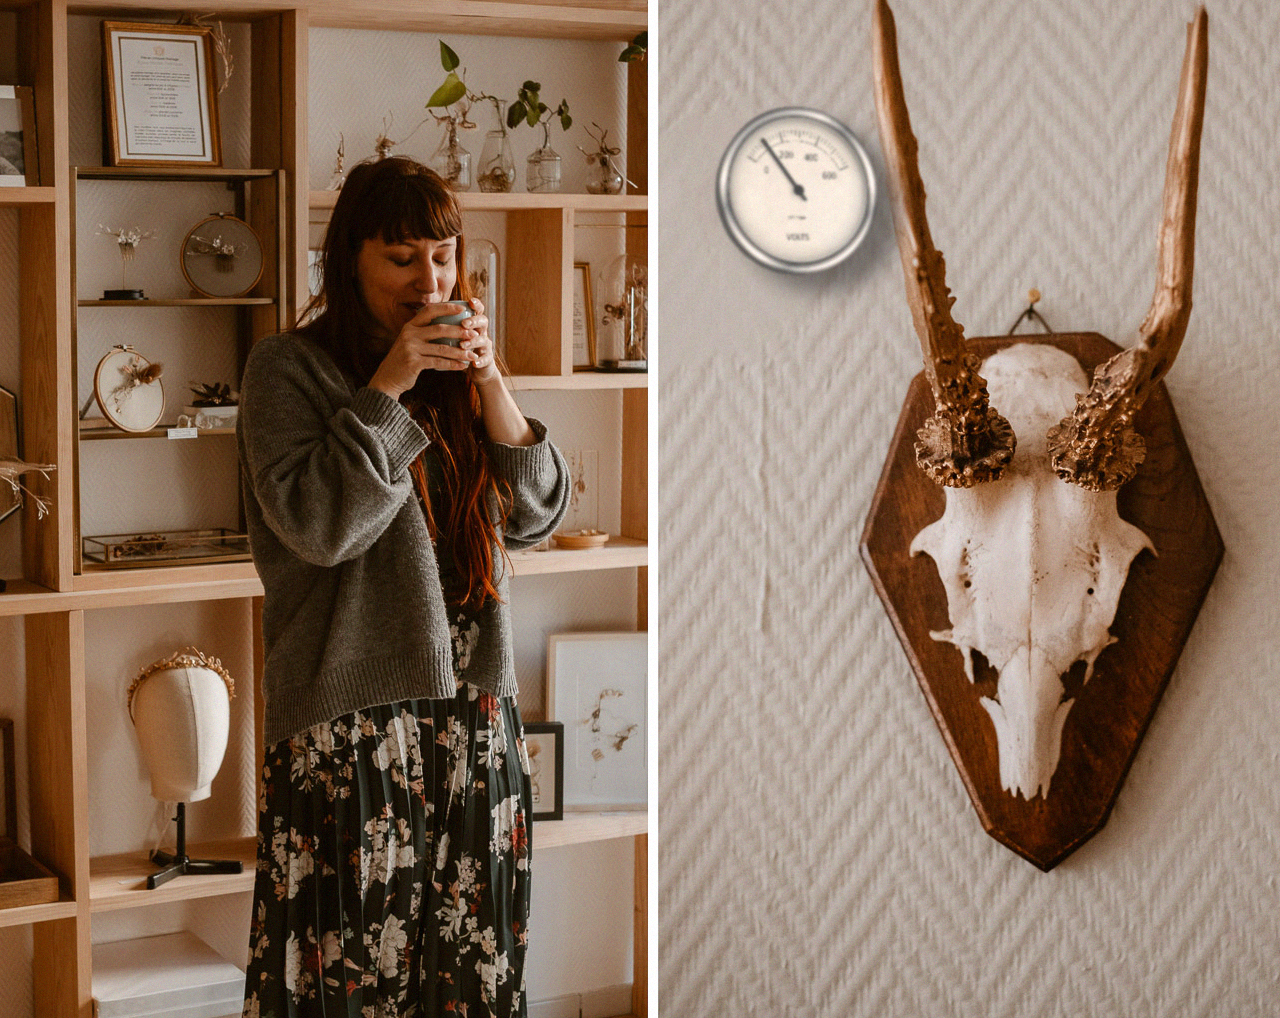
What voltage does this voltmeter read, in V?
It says 100 V
